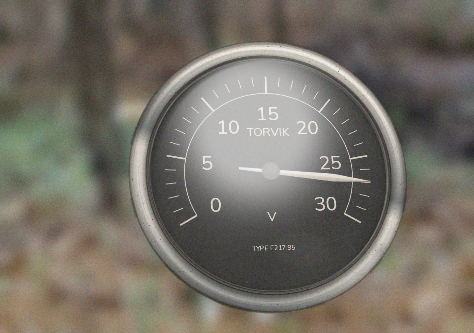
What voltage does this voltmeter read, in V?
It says 27 V
